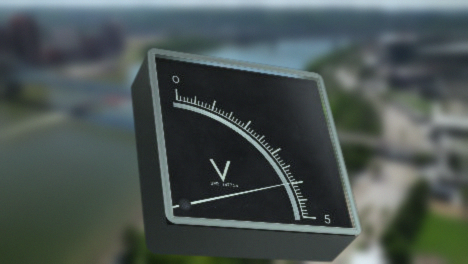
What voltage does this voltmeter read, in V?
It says 4 V
